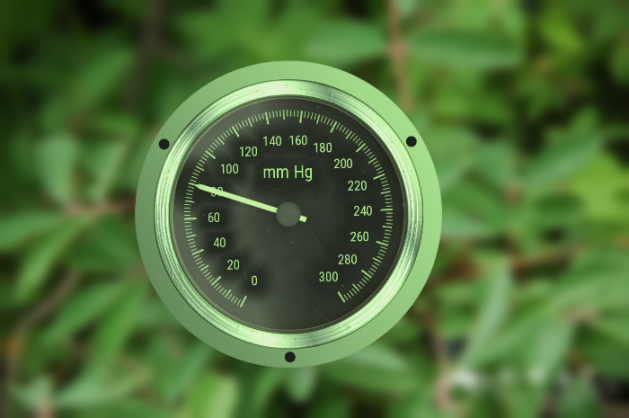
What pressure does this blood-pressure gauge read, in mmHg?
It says 80 mmHg
